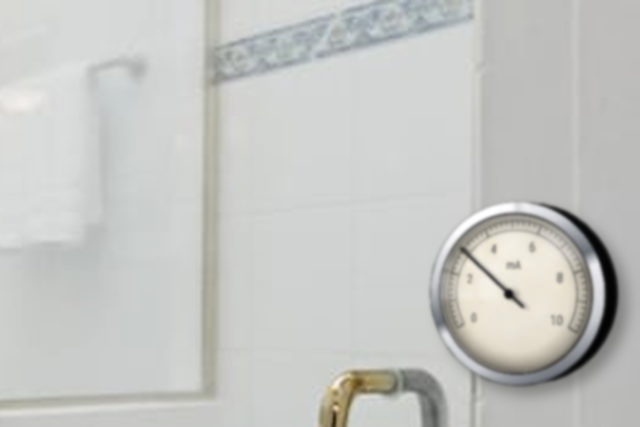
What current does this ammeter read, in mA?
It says 3 mA
